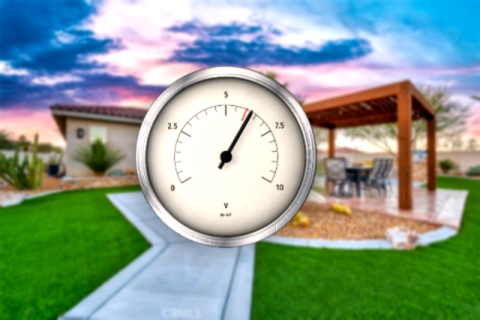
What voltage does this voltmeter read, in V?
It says 6.25 V
